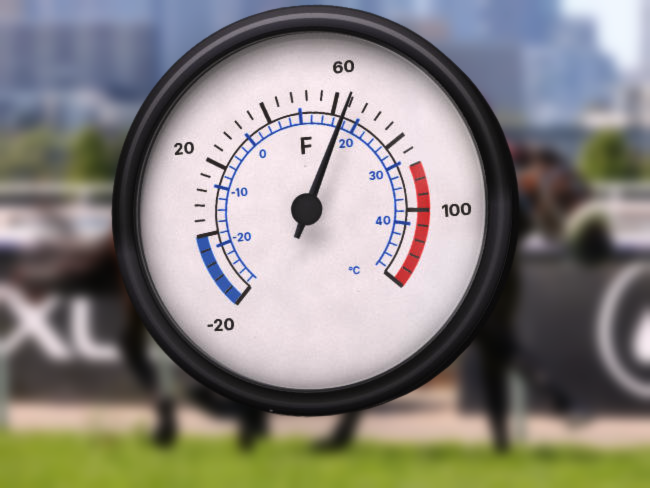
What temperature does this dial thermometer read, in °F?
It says 64 °F
